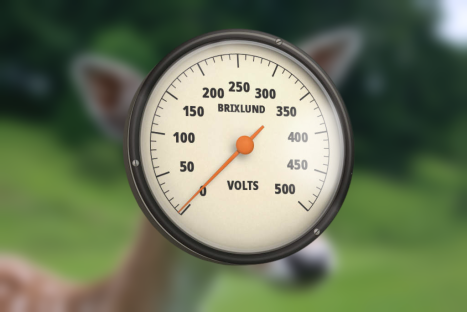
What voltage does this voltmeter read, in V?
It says 5 V
